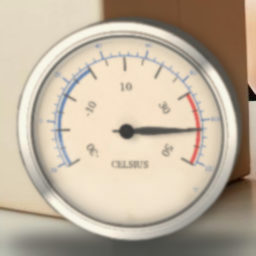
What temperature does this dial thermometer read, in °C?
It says 40 °C
